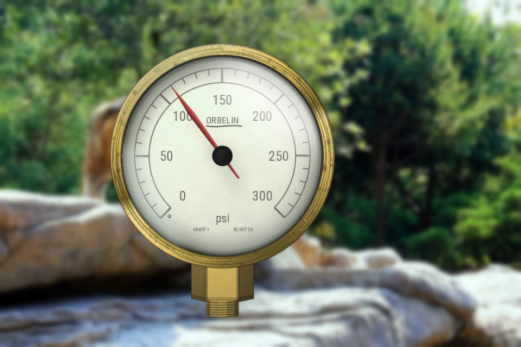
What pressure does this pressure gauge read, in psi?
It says 110 psi
